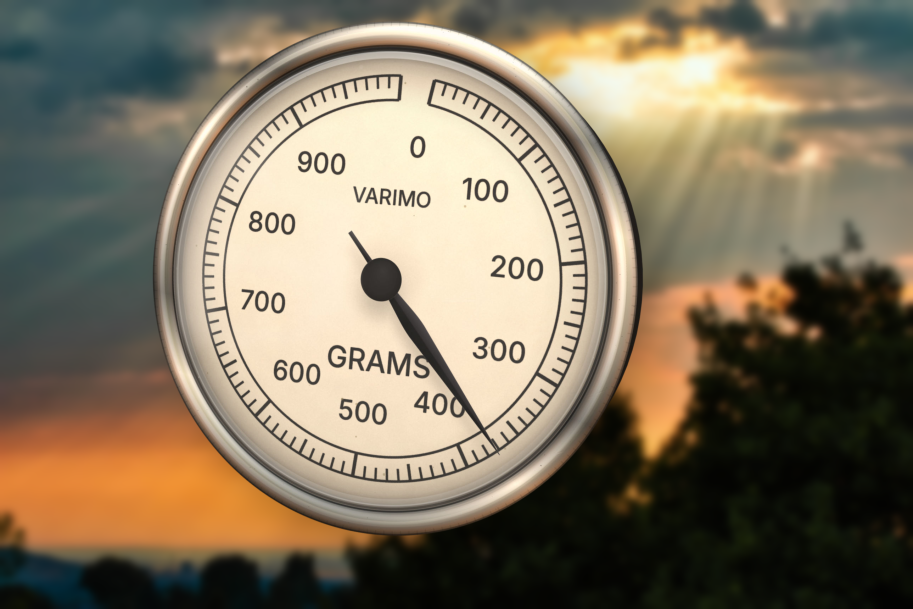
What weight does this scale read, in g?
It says 370 g
